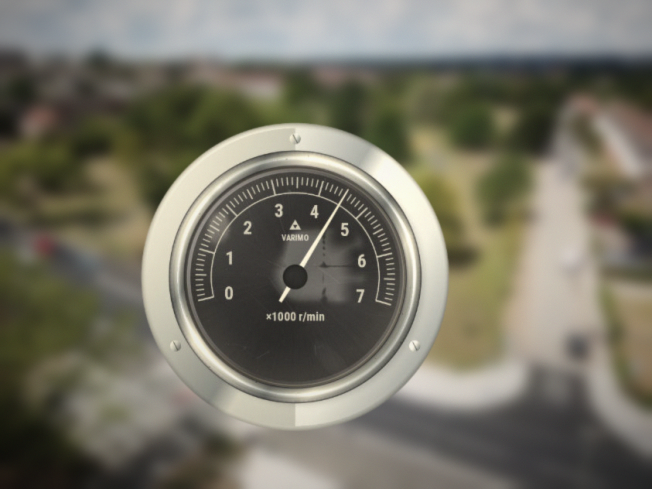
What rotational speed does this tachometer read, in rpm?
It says 4500 rpm
